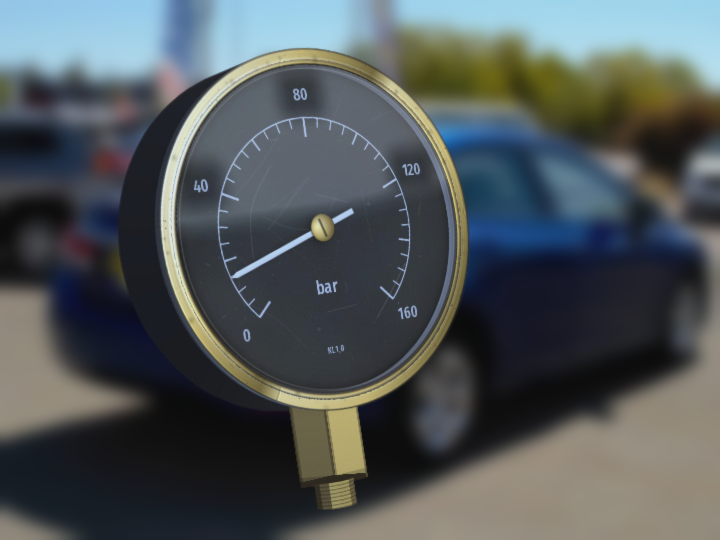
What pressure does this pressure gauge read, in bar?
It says 15 bar
